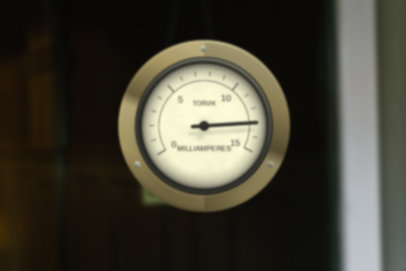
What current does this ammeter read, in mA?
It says 13 mA
